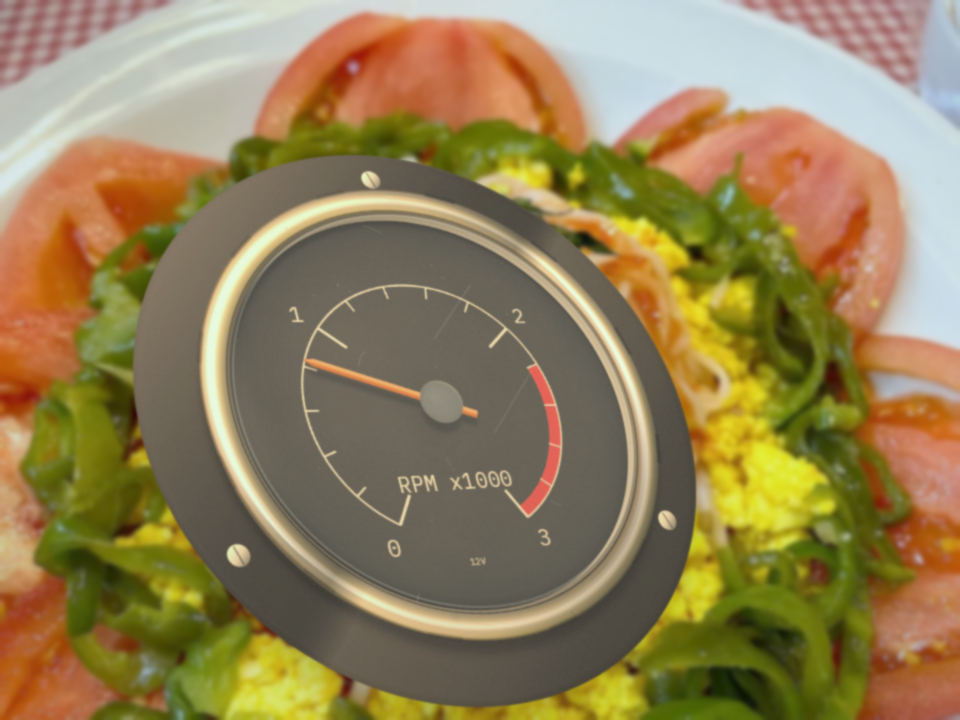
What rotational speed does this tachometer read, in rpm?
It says 800 rpm
